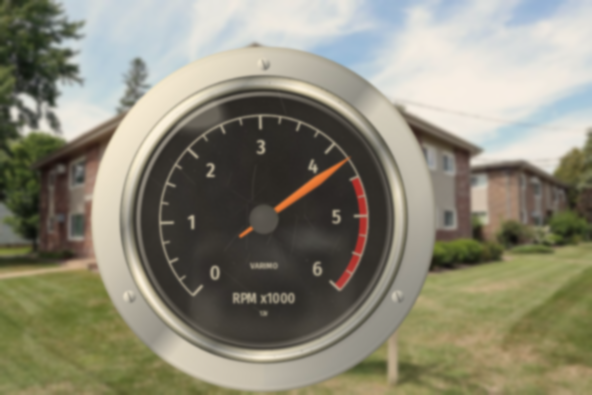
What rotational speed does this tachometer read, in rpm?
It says 4250 rpm
